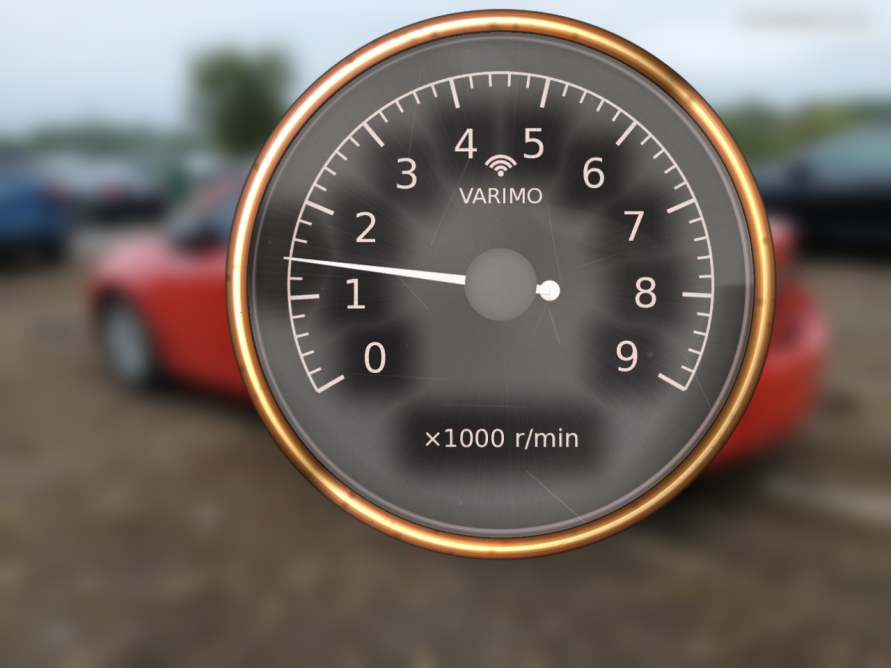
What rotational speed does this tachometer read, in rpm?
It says 1400 rpm
